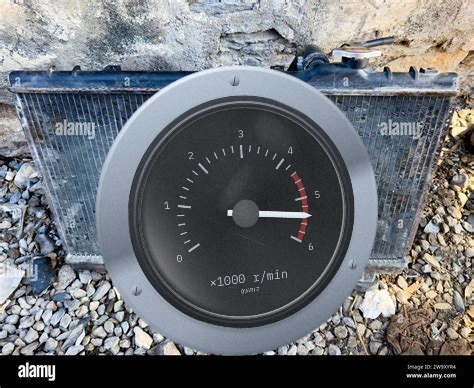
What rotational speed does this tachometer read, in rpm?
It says 5400 rpm
